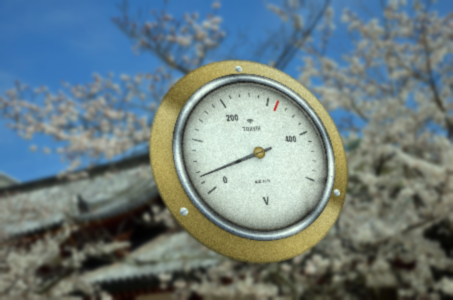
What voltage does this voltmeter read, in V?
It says 30 V
